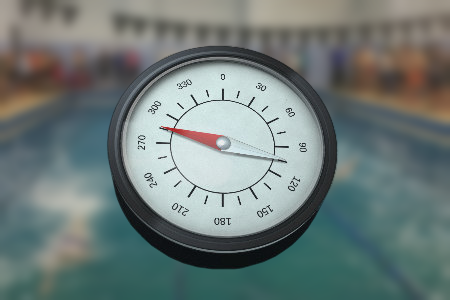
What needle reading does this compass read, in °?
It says 285 °
